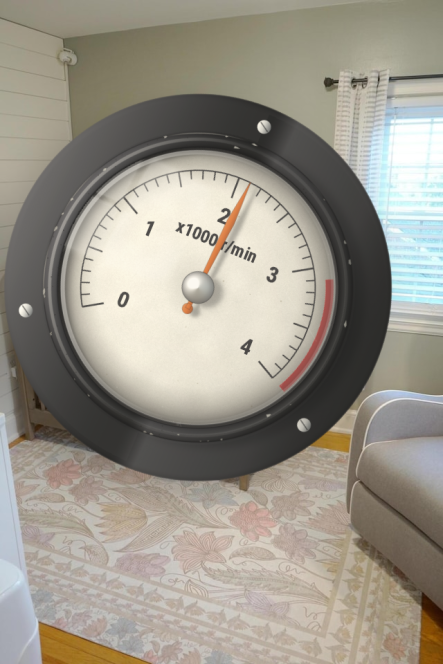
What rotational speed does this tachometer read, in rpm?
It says 2100 rpm
